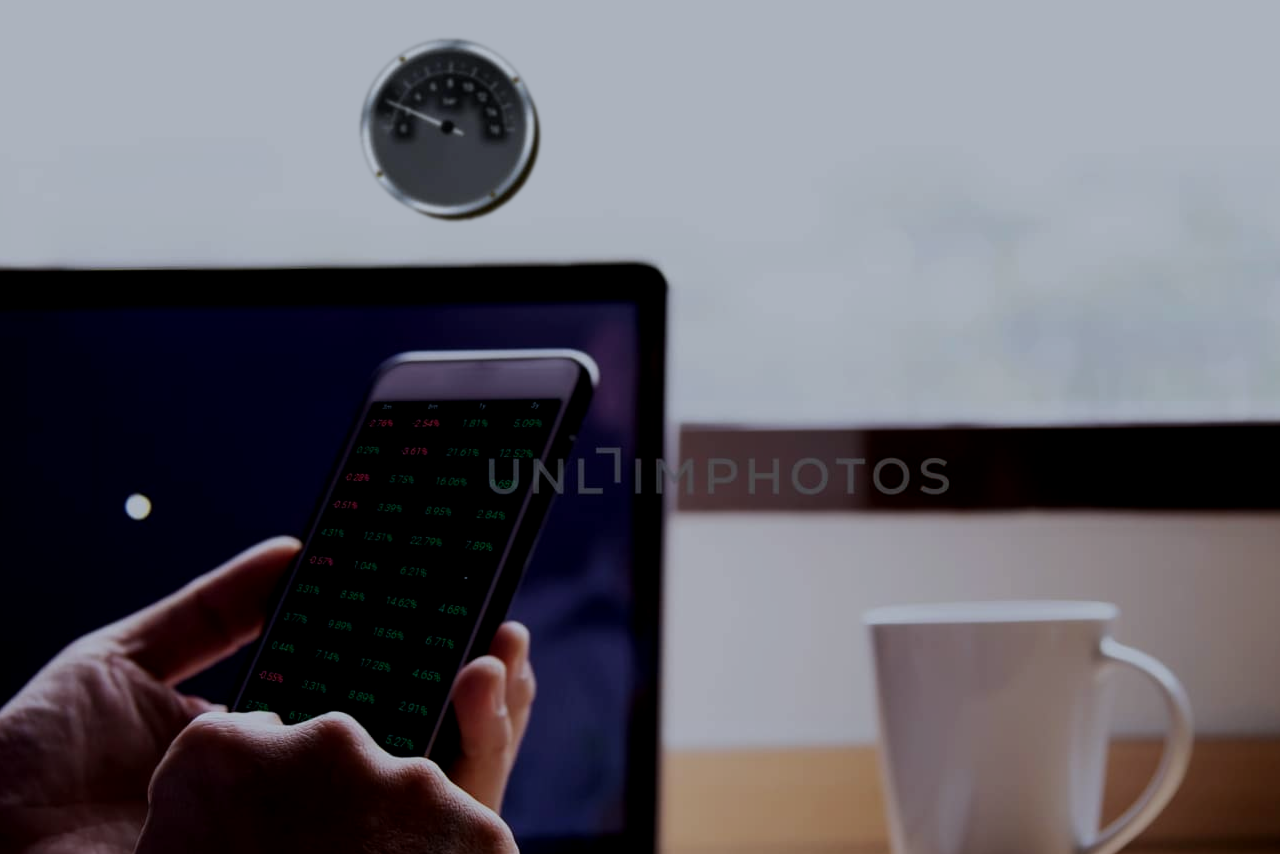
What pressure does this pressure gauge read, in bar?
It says 2 bar
